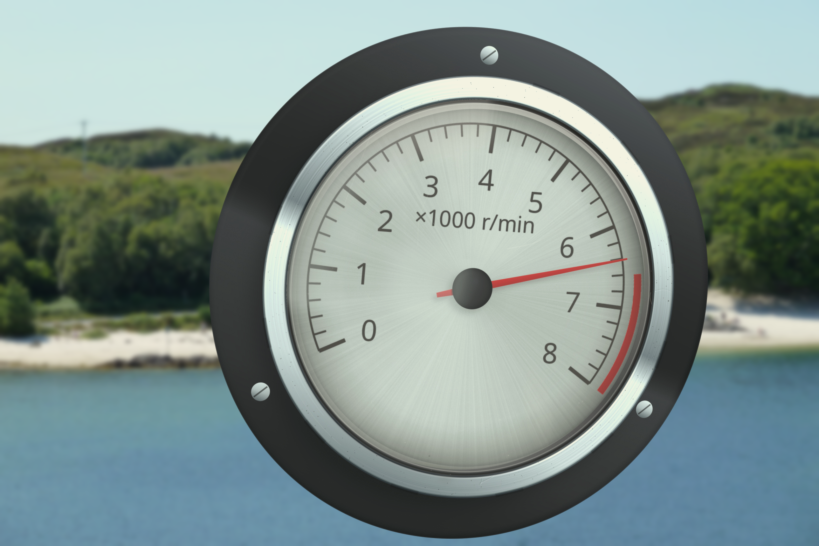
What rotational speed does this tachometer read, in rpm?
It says 6400 rpm
